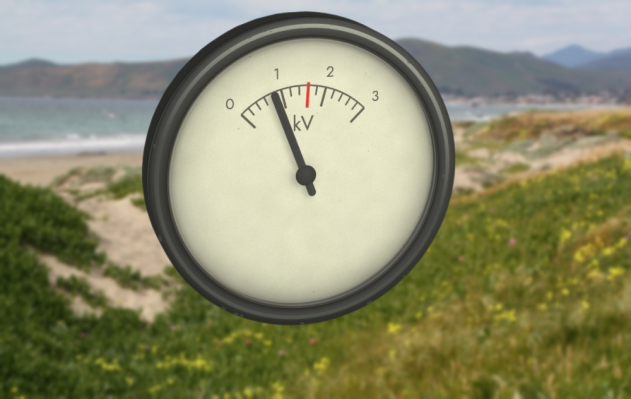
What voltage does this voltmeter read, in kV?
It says 0.8 kV
